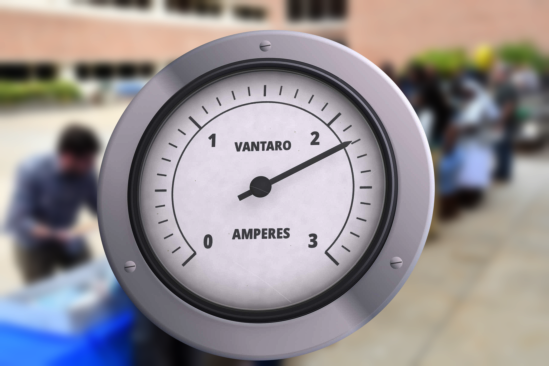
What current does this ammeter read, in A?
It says 2.2 A
